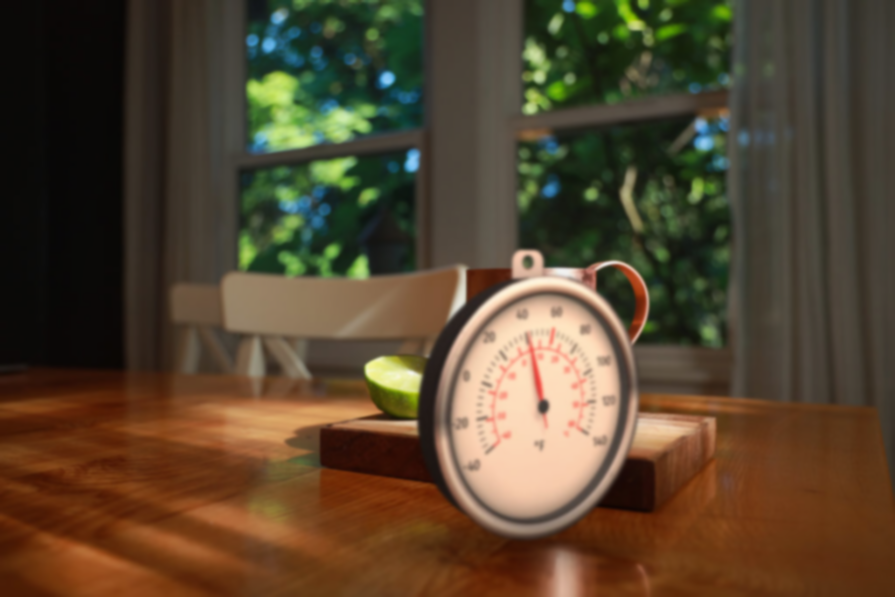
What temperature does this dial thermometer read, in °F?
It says 40 °F
